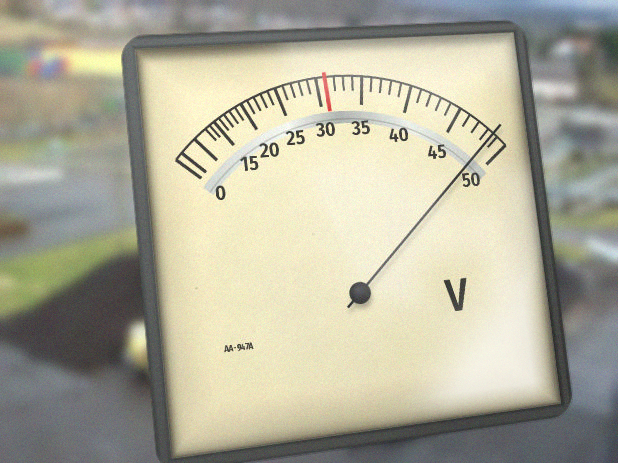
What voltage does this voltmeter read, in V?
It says 48.5 V
